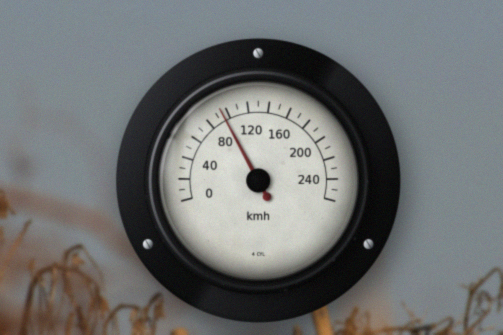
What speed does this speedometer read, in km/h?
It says 95 km/h
